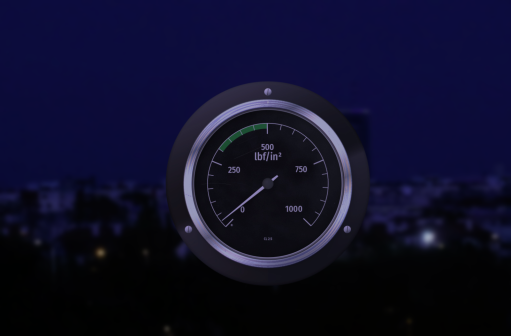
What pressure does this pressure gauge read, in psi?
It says 25 psi
